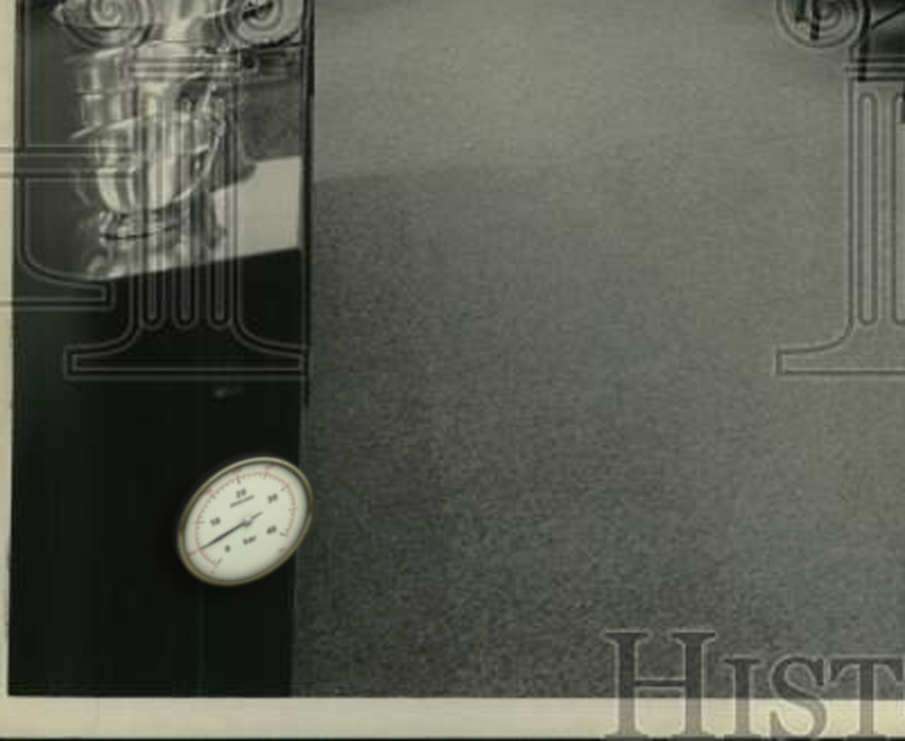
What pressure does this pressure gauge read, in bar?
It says 5 bar
